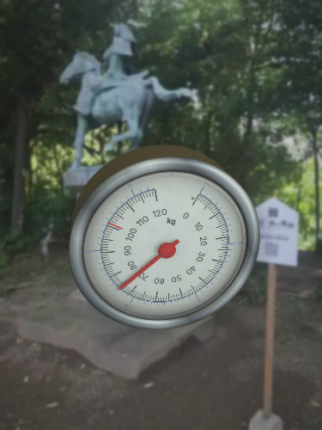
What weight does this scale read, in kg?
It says 75 kg
